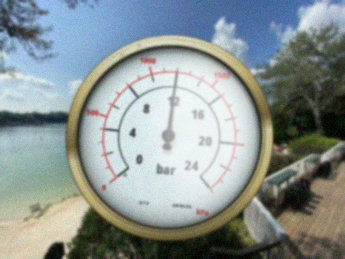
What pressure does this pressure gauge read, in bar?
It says 12 bar
